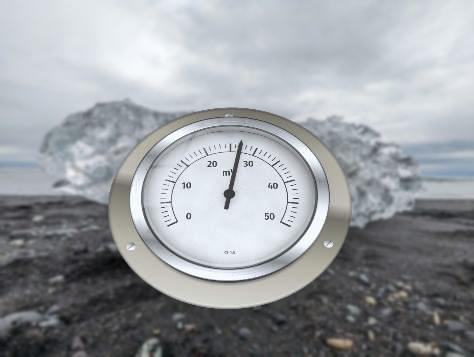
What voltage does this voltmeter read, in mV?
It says 27 mV
